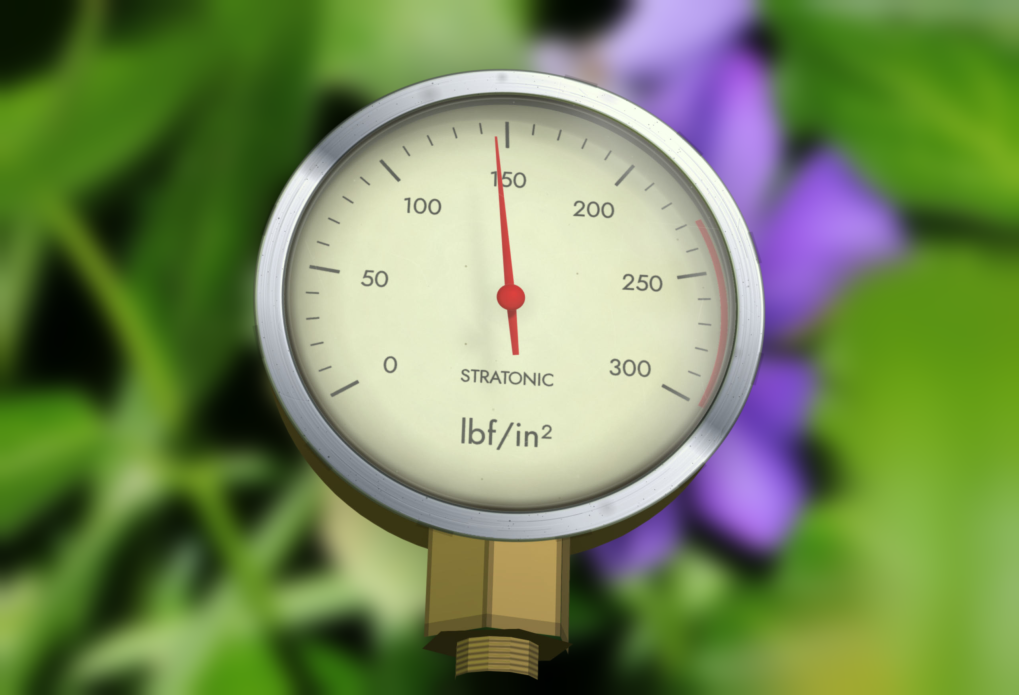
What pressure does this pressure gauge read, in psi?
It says 145 psi
